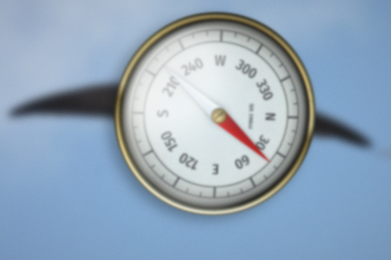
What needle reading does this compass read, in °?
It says 40 °
